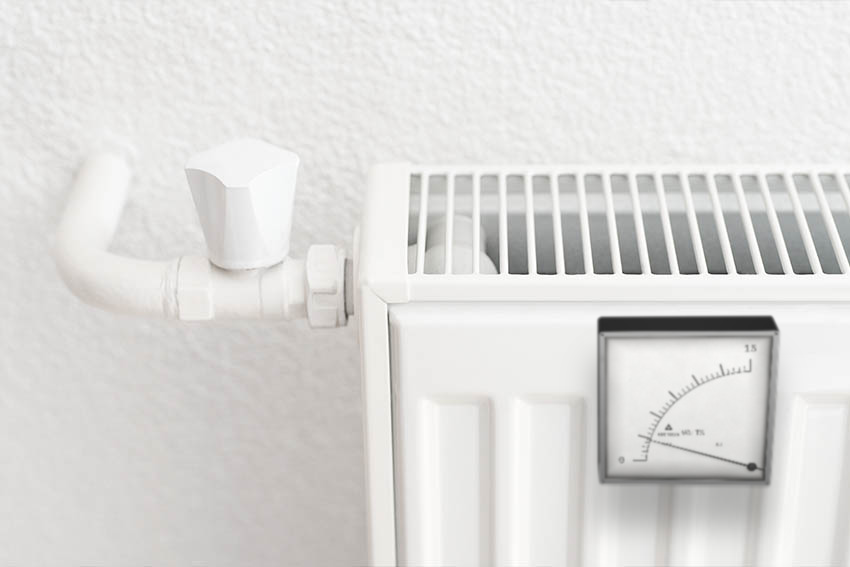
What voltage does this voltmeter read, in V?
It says 2.5 V
